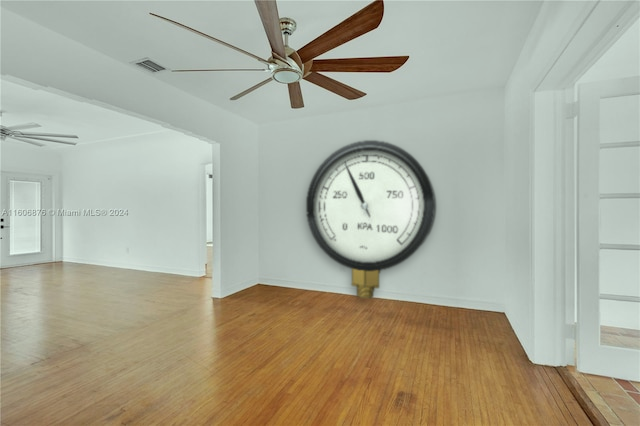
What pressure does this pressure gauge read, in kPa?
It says 400 kPa
